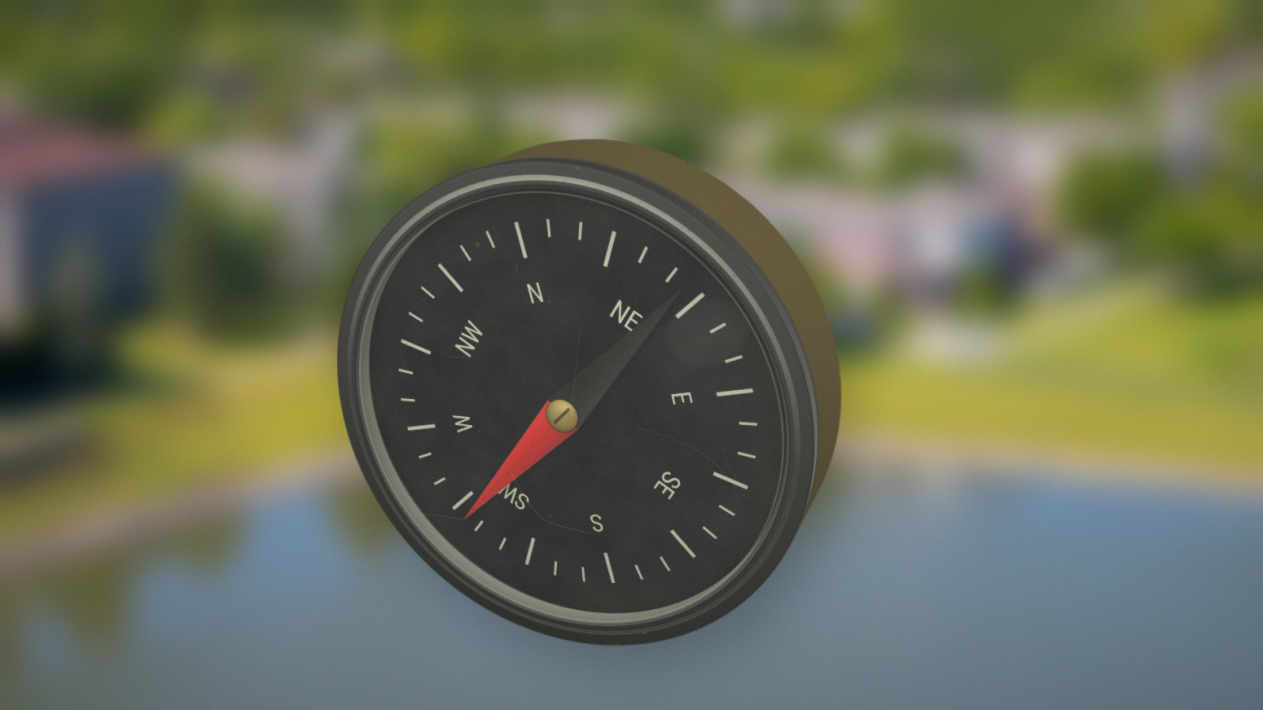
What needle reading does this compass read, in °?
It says 235 °
